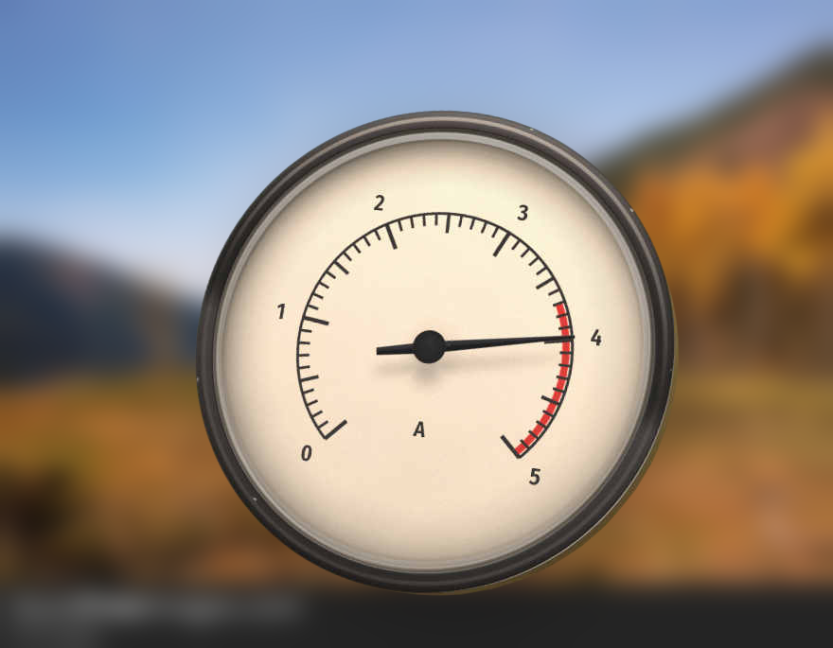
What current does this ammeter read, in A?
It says 4 A
